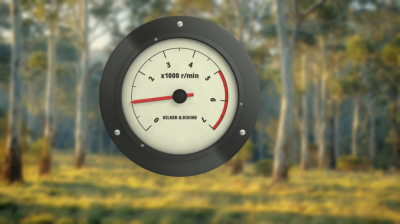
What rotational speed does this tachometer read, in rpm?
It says 1000 rpm
